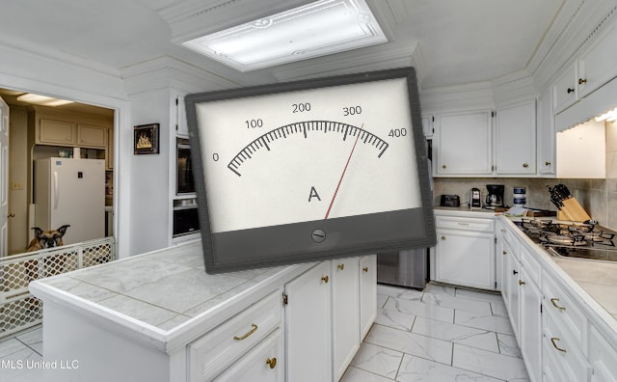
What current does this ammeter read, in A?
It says 330 A
